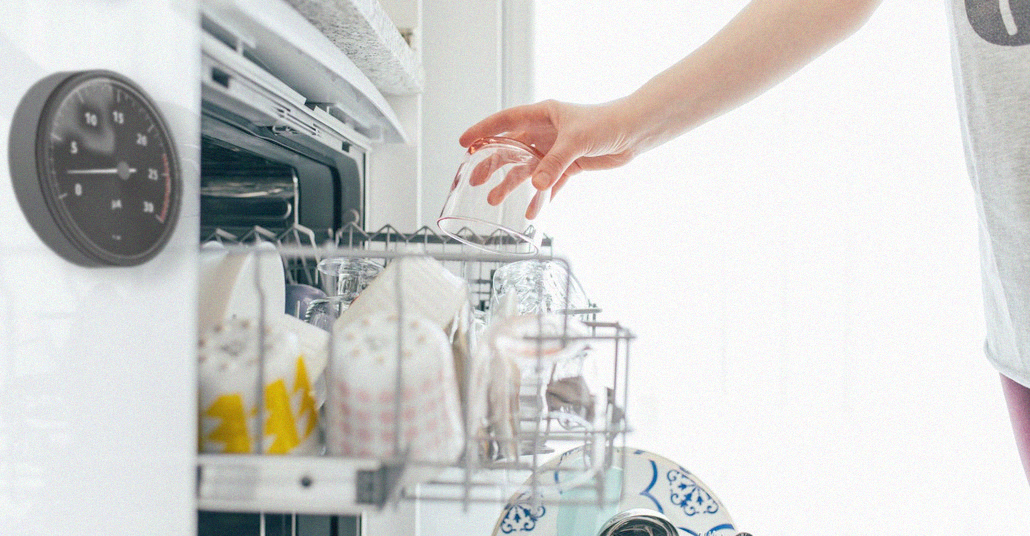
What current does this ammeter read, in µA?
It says 2 µA
